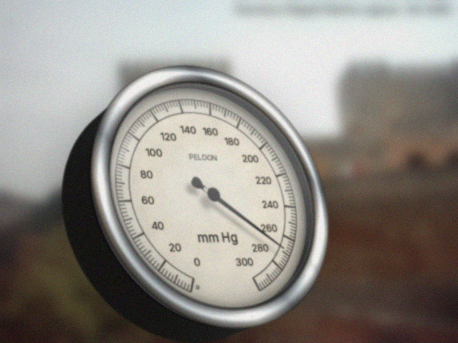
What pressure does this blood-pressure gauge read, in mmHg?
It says 270 mmHg
